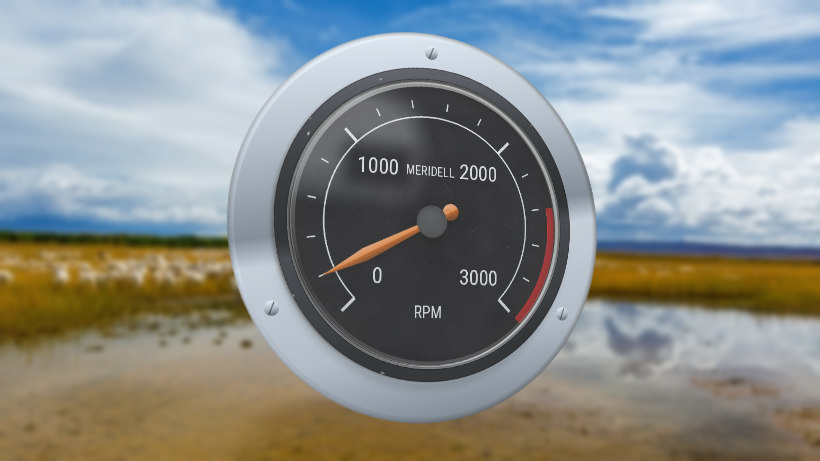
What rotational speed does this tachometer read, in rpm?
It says 200 rpm
